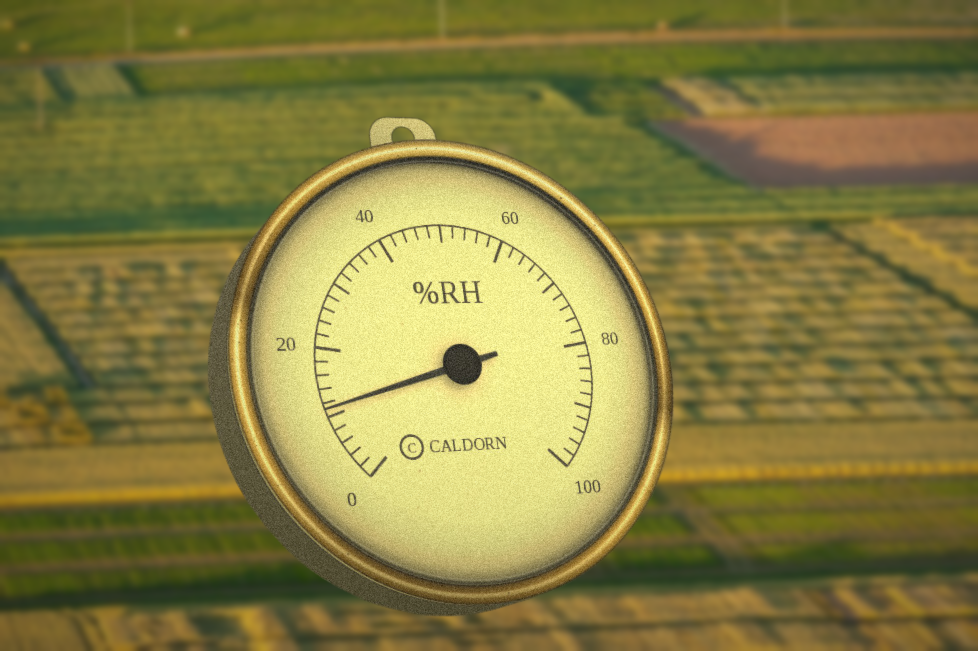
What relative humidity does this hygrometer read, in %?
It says 11 %
